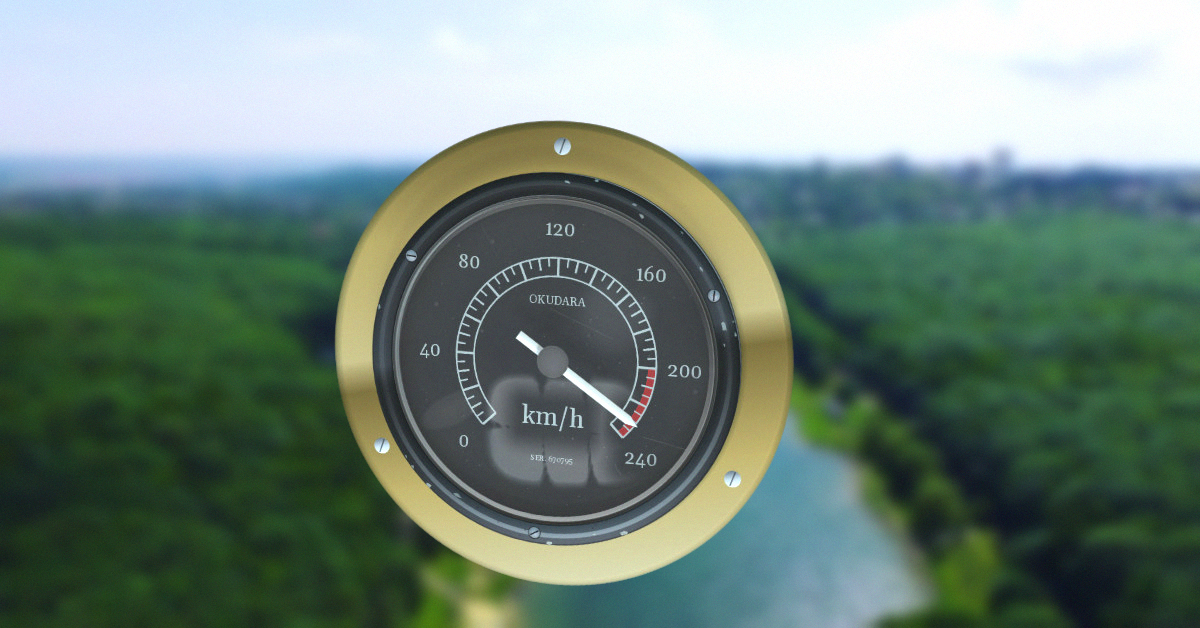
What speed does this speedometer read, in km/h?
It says 230 km/h
